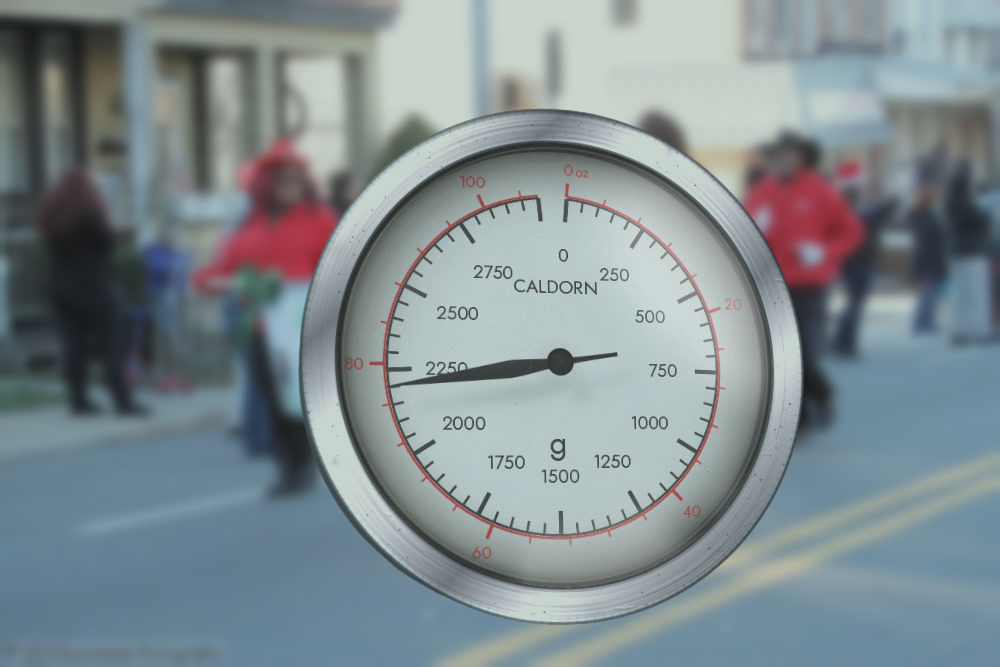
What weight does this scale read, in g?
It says 2200 g
